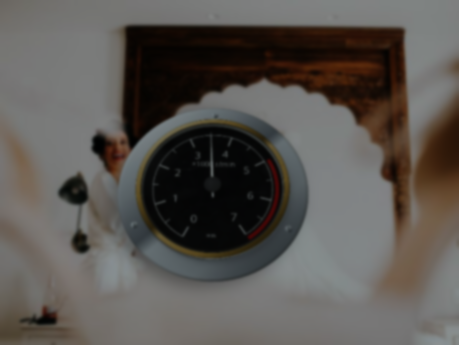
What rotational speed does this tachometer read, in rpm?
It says 3500 rpm
